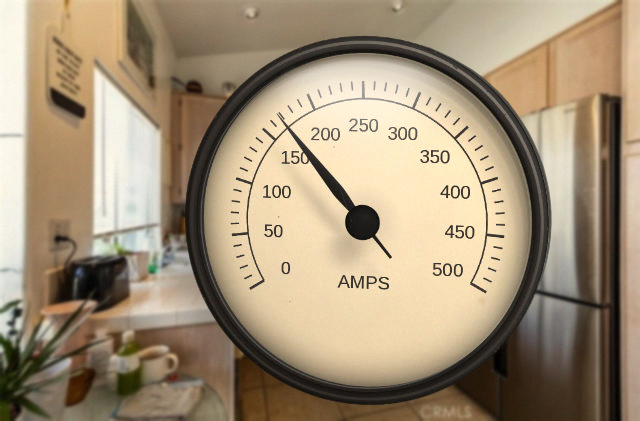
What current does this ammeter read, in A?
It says 170 A
